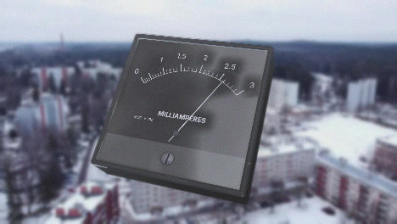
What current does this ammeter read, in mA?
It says 2.6 mA
